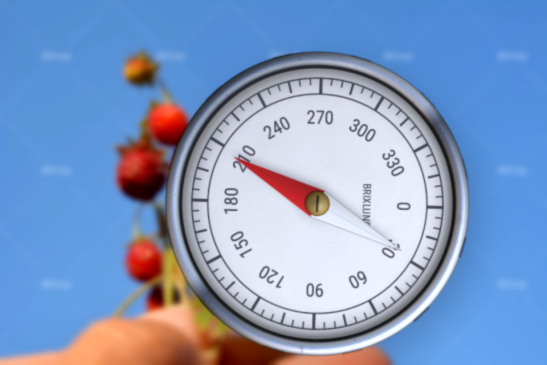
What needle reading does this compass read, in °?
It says 207.5 °
